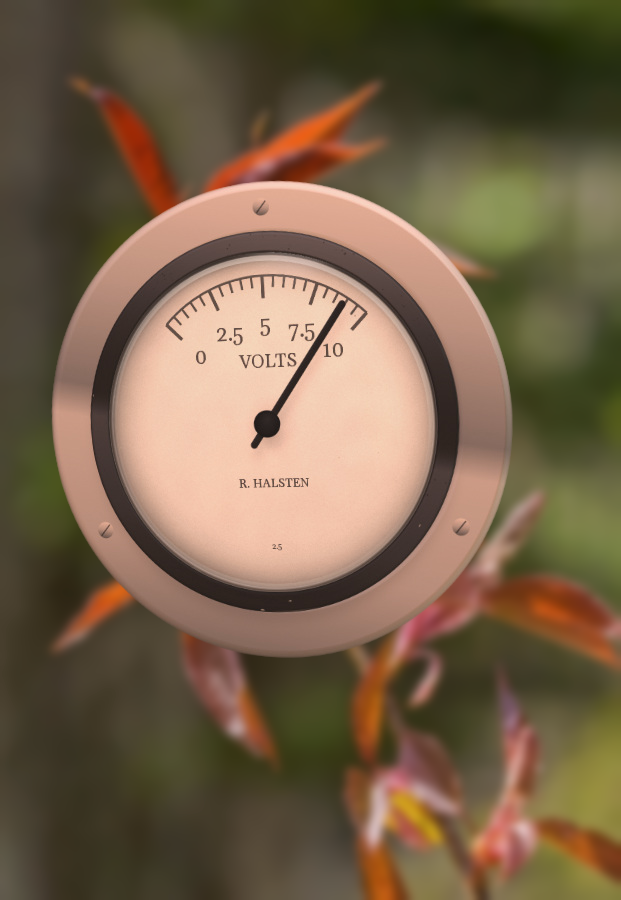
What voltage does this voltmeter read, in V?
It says 9 V
